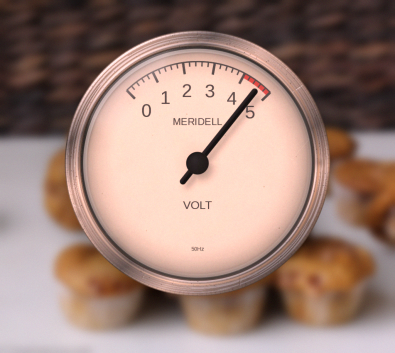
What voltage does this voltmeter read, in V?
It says 4.6 V
